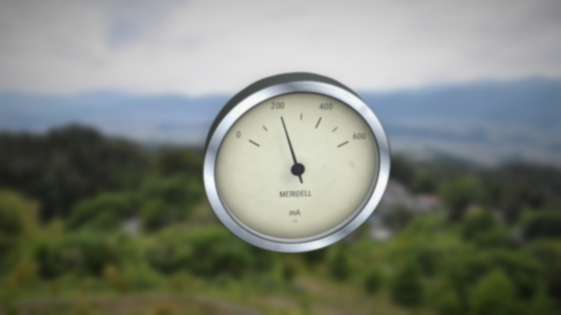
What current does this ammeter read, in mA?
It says 200 mA
